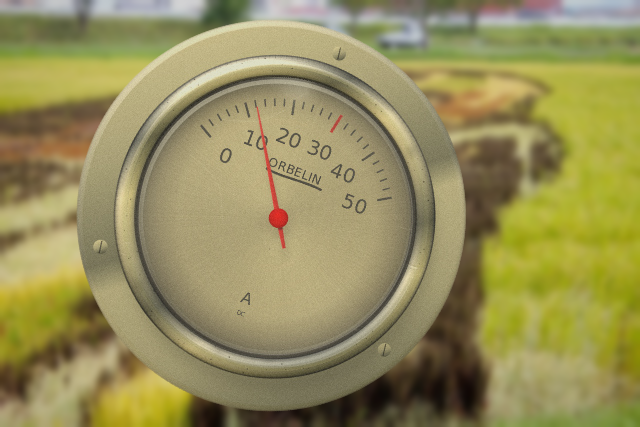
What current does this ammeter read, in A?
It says 12 A
